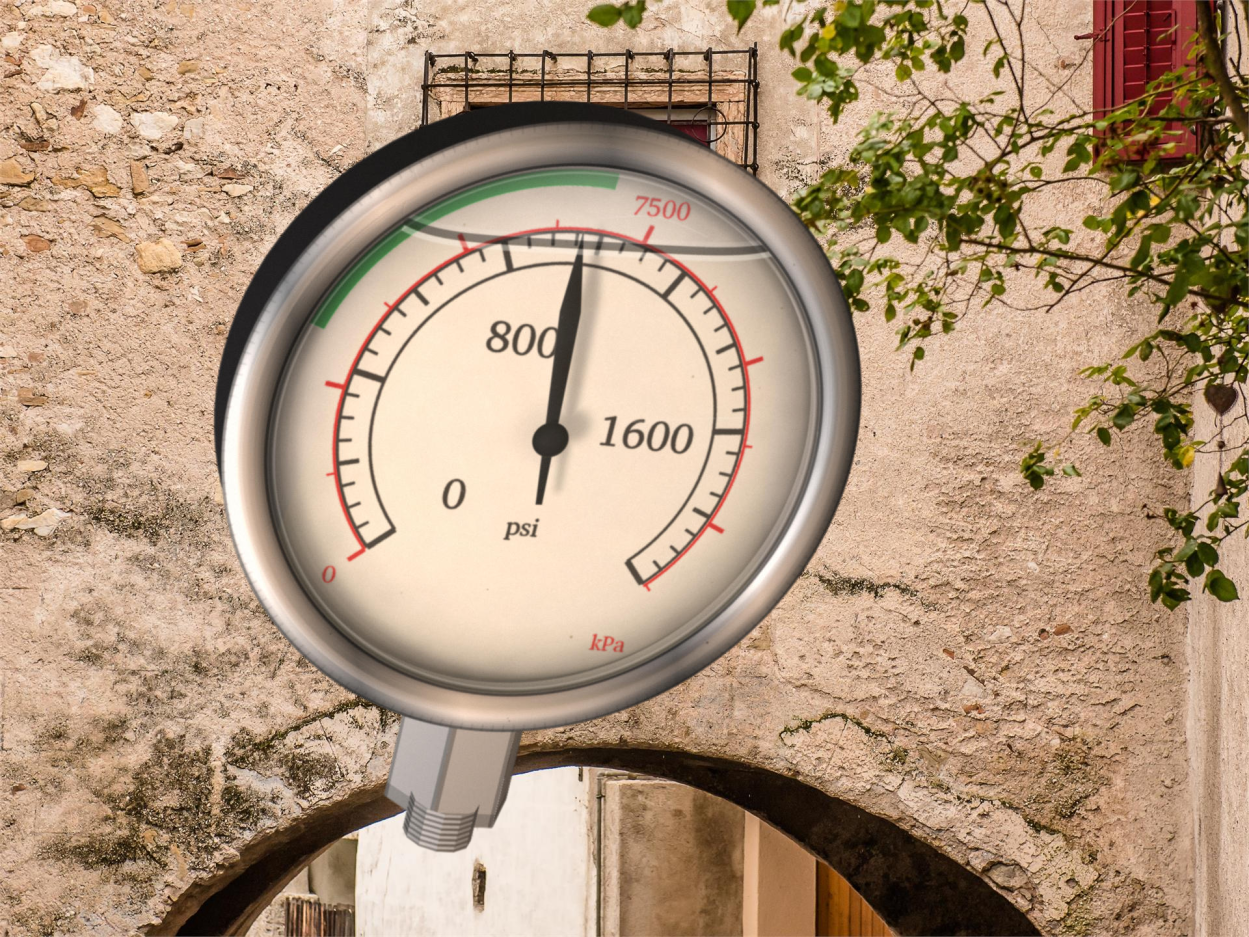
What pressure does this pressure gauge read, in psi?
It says 950 psi
